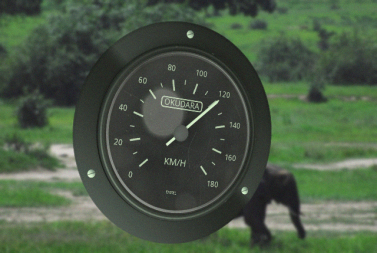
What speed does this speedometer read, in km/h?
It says 120 km/h
